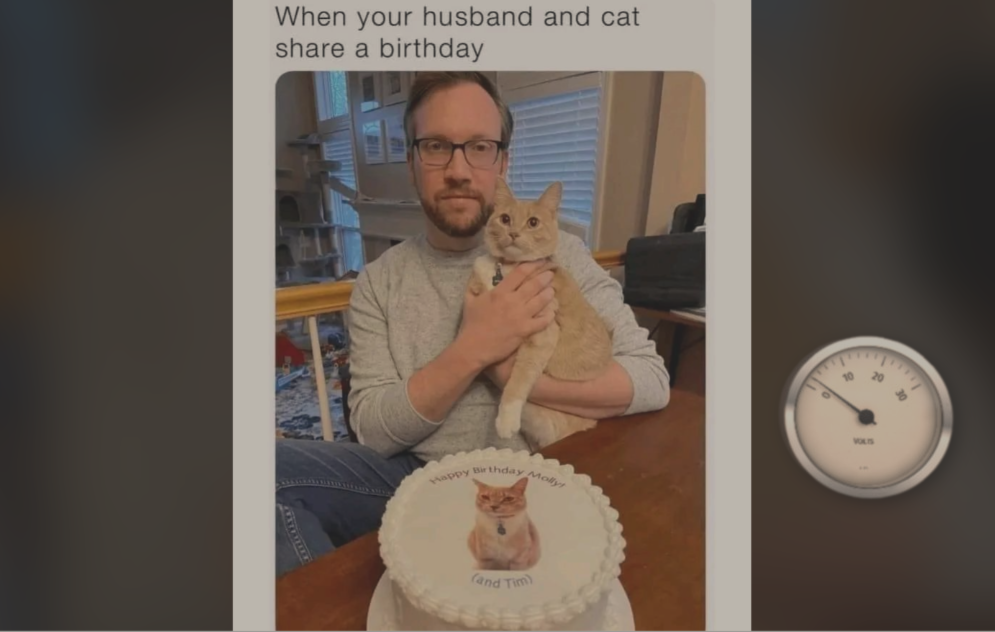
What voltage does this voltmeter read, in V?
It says 2 V
